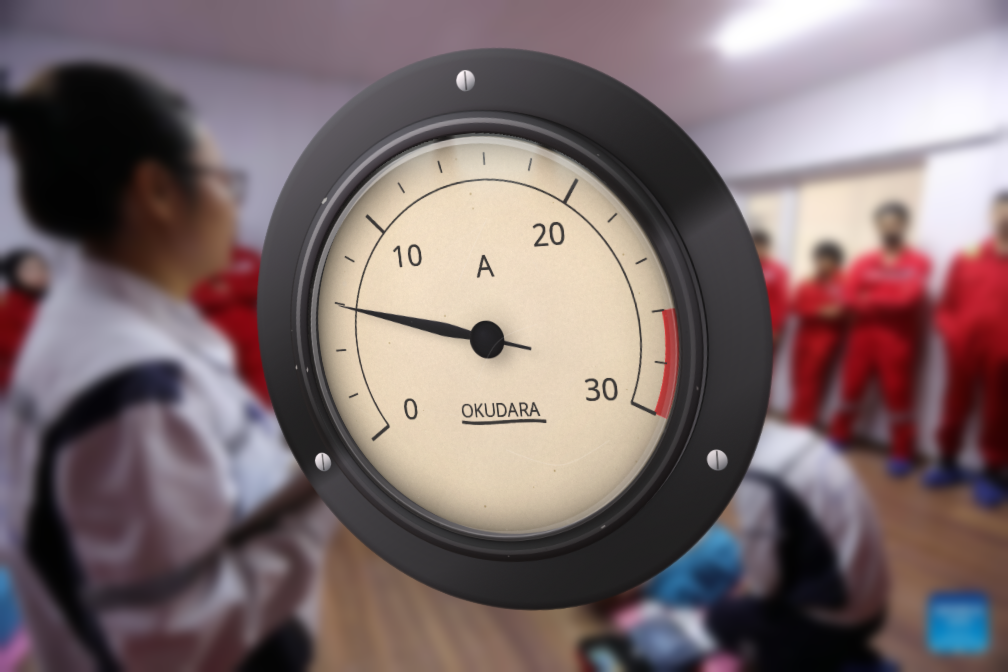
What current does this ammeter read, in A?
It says 6 A
